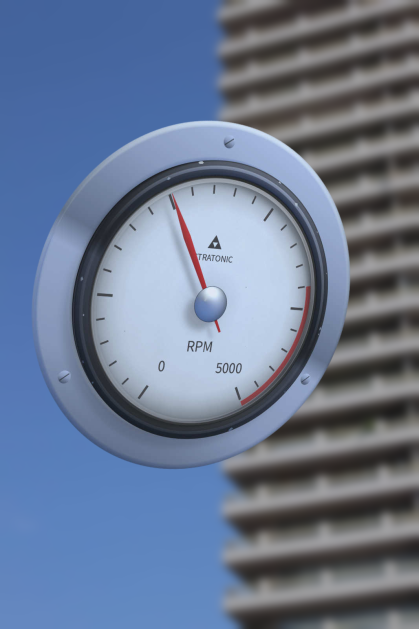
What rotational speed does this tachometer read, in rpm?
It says 2000 rpm
